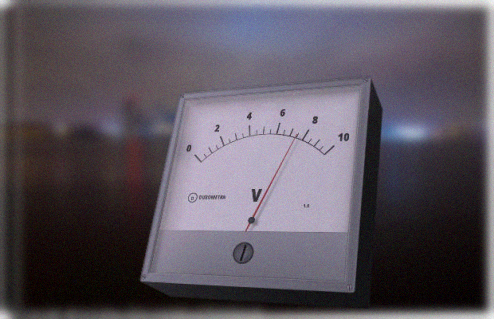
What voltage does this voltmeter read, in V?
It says 7.5 V
